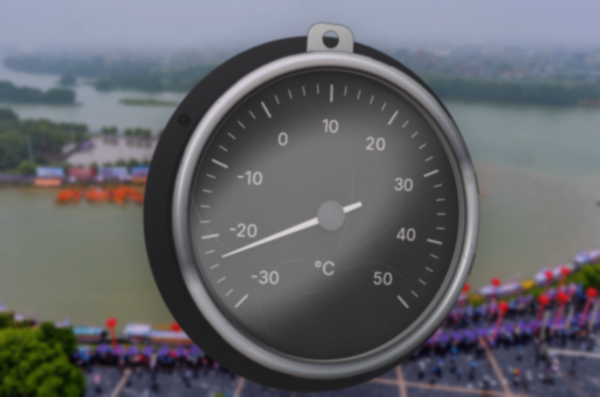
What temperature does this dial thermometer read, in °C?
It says -23 °C
